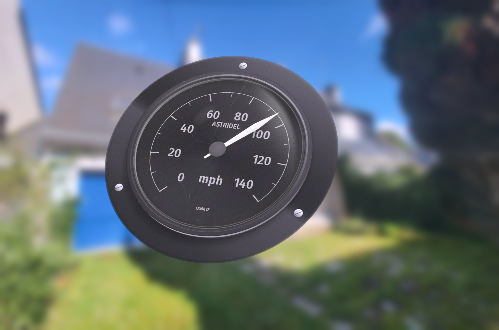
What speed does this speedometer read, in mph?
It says 95 mph
